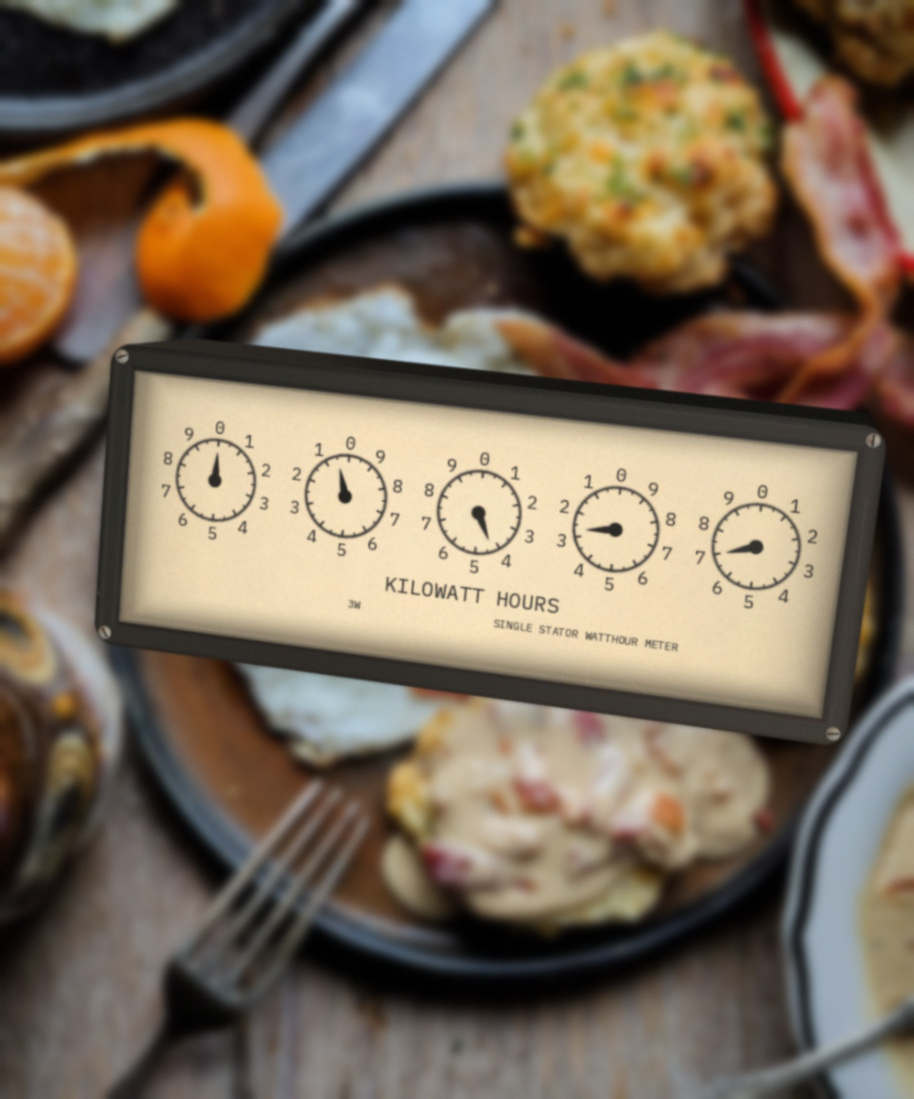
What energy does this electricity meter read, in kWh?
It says 427 kWh
